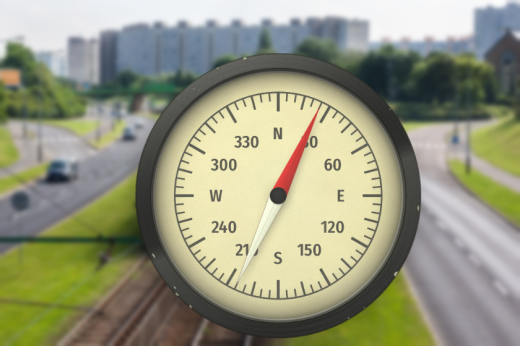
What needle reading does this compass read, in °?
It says 25 °
